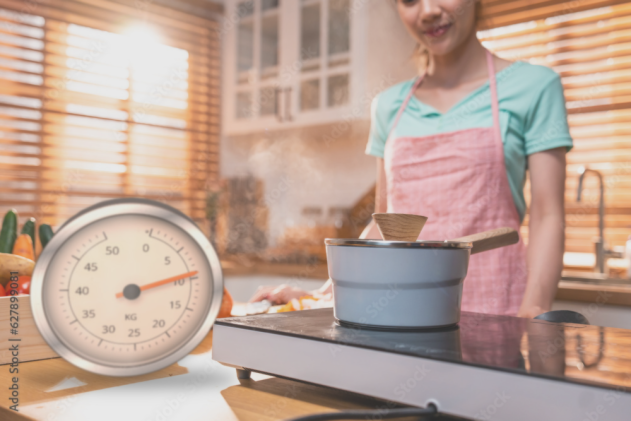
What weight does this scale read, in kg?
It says 9 kg
